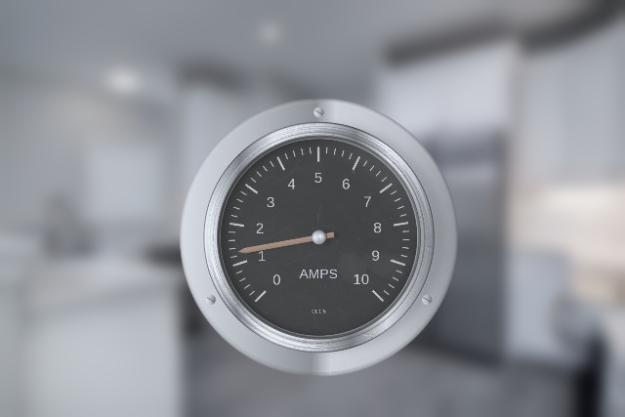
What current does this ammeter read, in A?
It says 1.3 A
